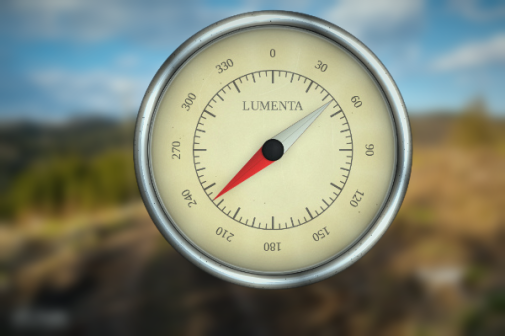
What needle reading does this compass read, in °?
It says 230 °
